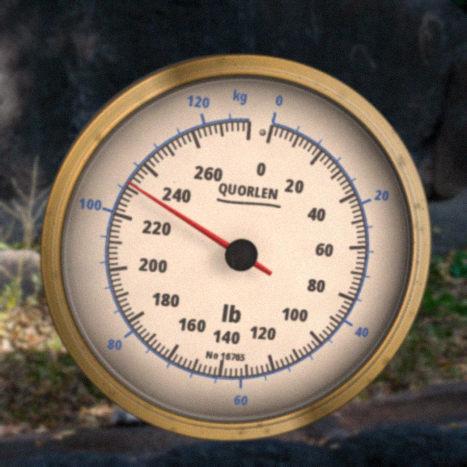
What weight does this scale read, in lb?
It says 232 lb
